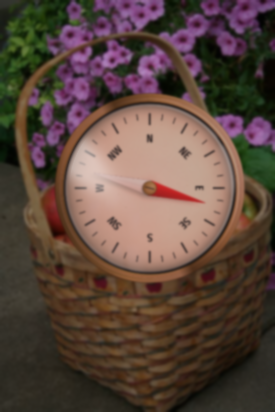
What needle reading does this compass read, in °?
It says 105 °
